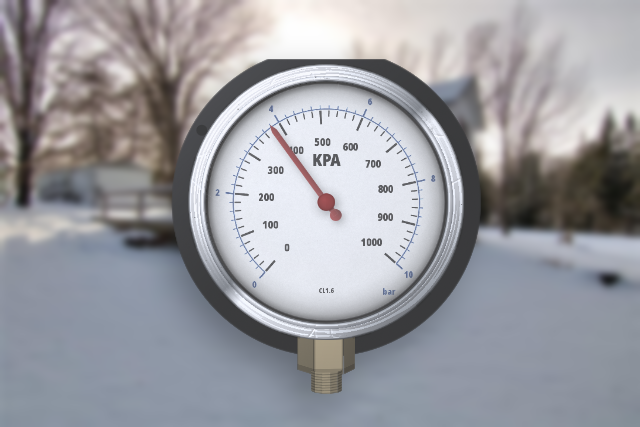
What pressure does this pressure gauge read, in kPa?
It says 380 kPa
